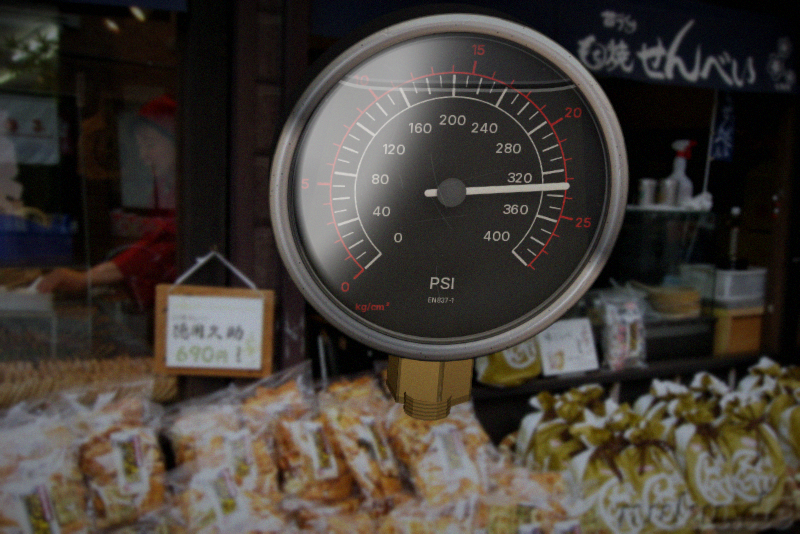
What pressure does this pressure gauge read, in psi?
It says 330 psi
